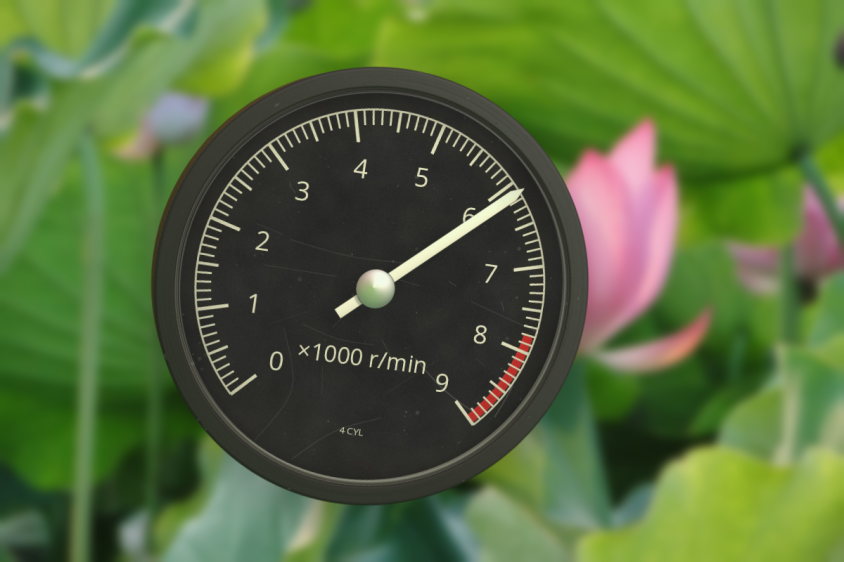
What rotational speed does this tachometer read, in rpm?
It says 6100 rpm
